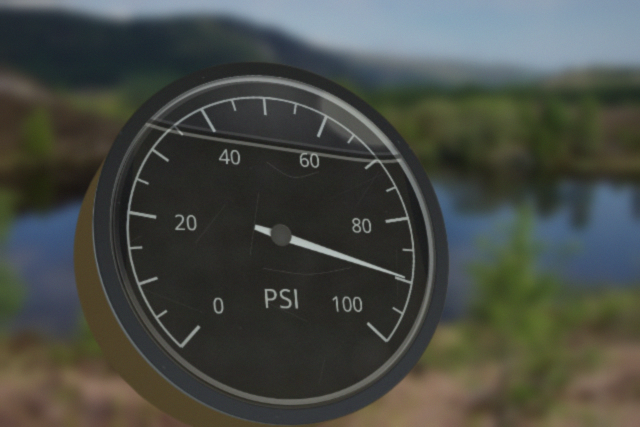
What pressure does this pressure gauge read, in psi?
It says 90 psi
